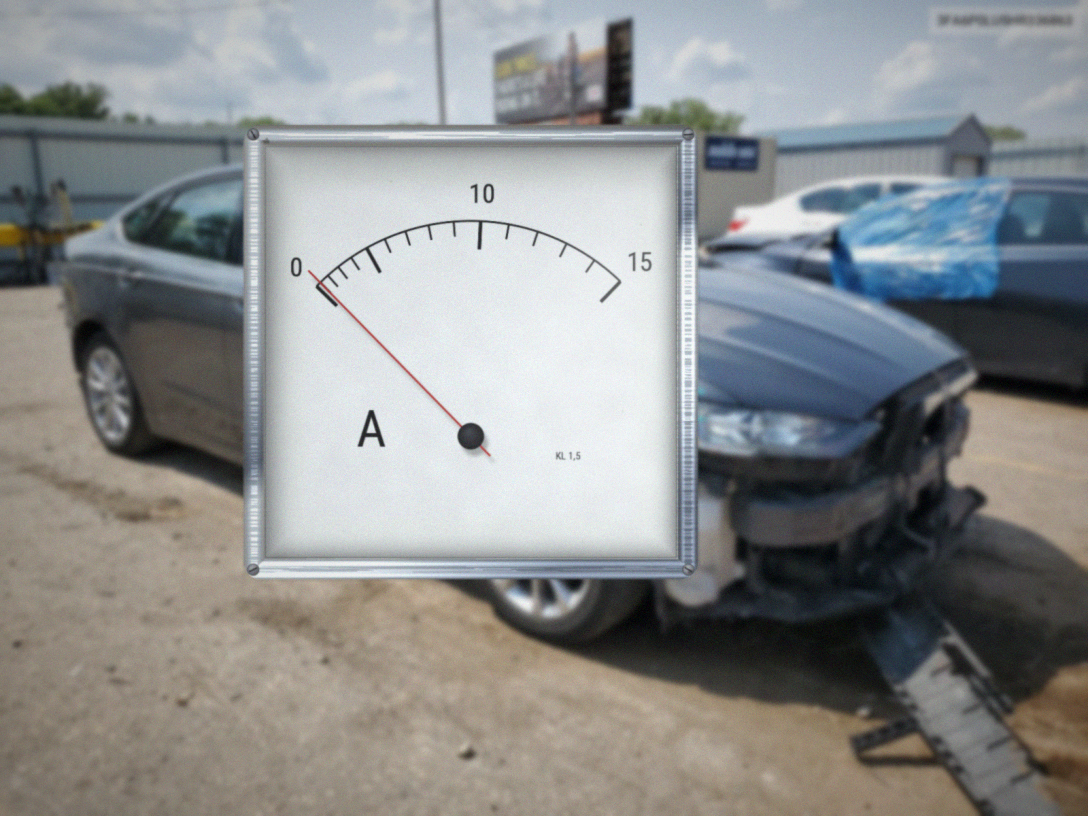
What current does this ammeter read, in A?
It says 1 A
